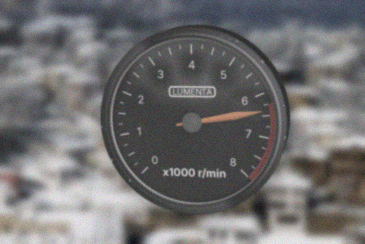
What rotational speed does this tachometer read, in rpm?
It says 6375 rpm
